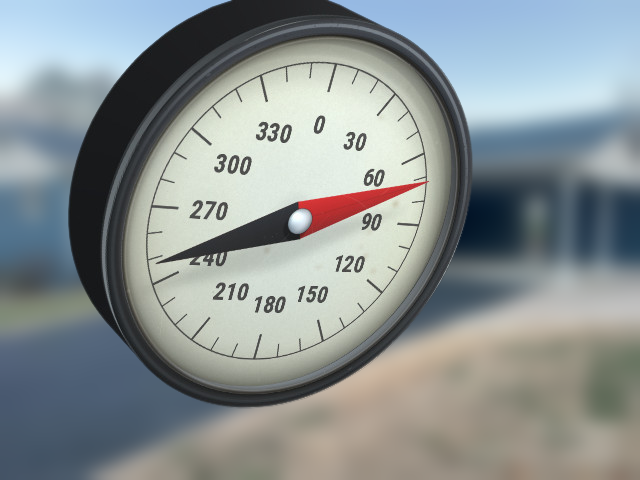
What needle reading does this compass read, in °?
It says 70 °
